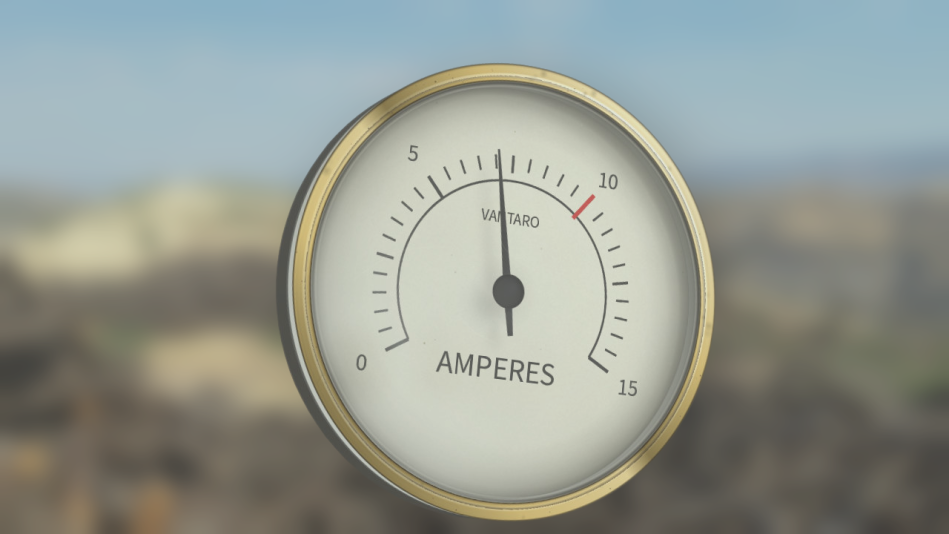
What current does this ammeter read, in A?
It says 7 A
